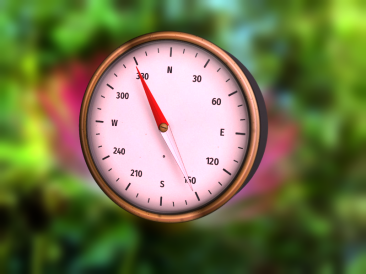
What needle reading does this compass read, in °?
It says 330 °
